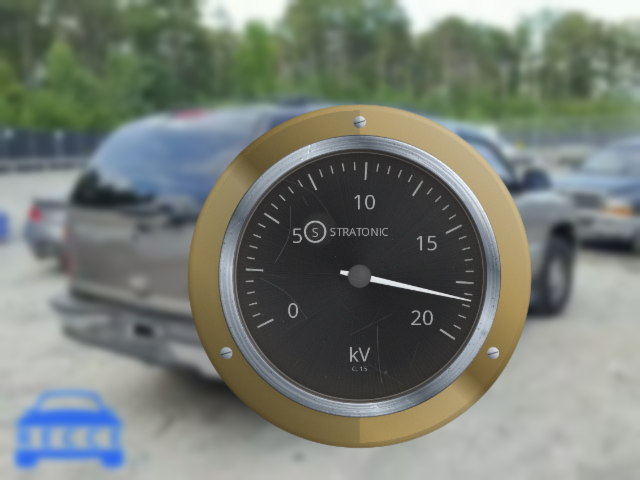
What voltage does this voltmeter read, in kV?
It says 18.25 kV
